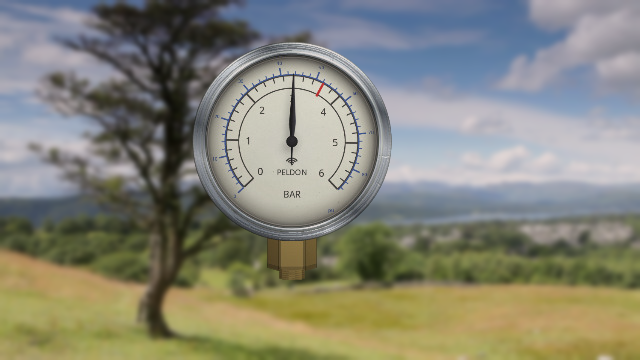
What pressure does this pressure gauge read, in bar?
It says 3 bar
